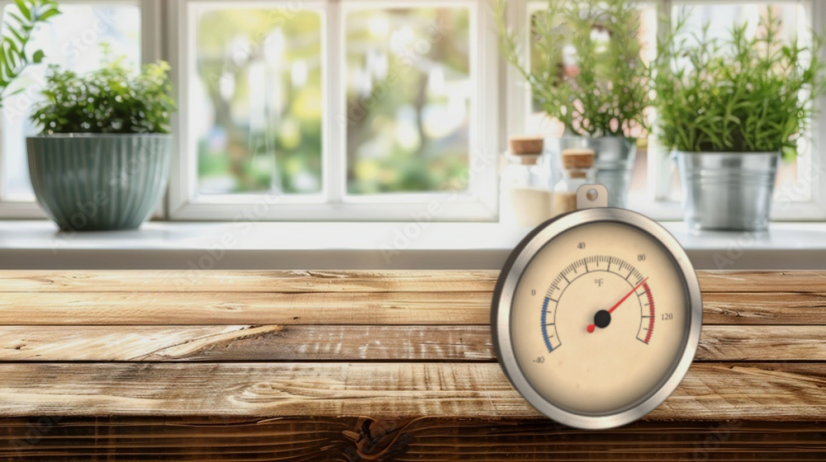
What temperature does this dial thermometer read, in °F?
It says 90 °F
